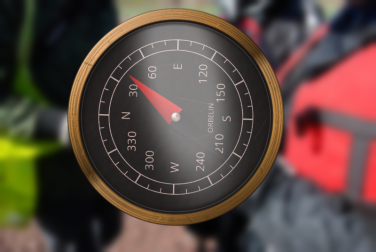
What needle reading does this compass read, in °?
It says 40 °
